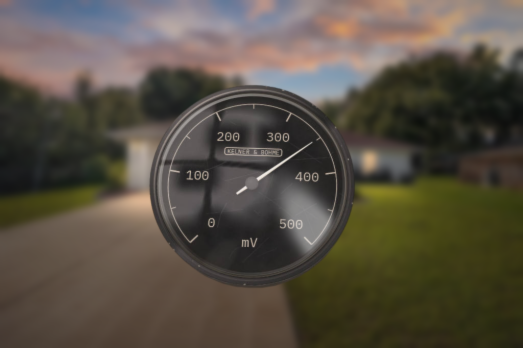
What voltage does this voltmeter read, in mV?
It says 350 mV
